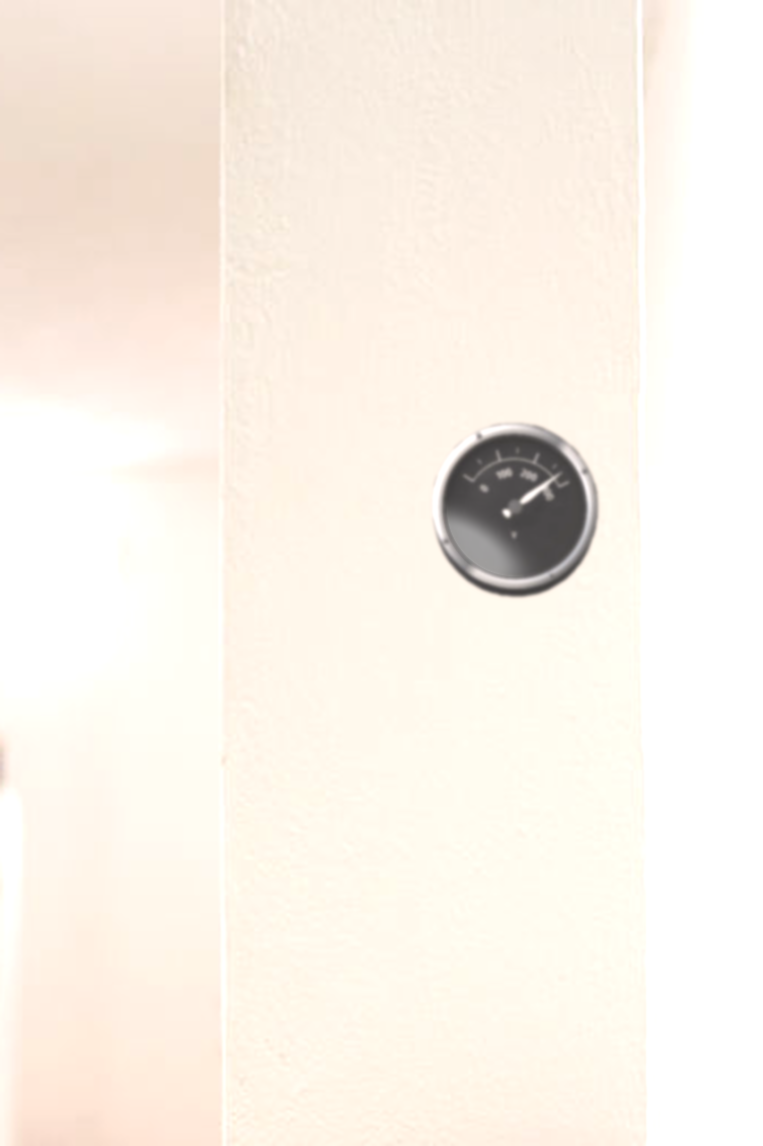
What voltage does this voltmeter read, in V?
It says 275 V
